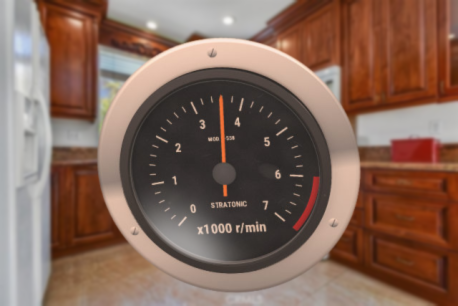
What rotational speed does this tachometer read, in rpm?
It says 3600 rpm
